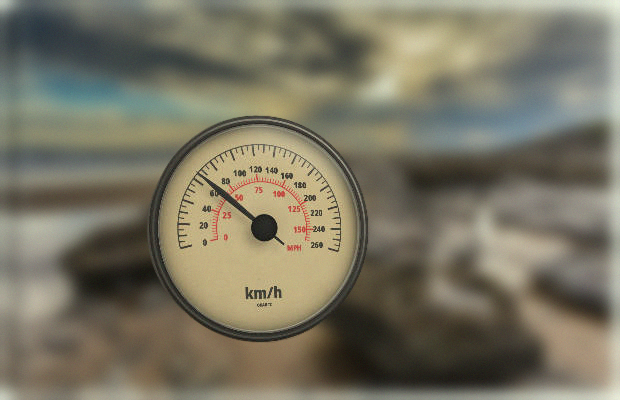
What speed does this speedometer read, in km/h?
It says 65 km/h
